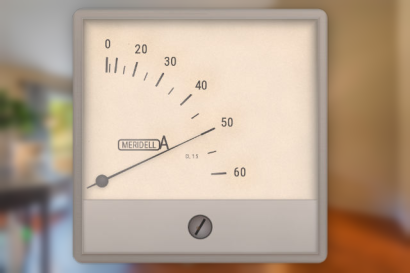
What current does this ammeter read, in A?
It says 50 A
